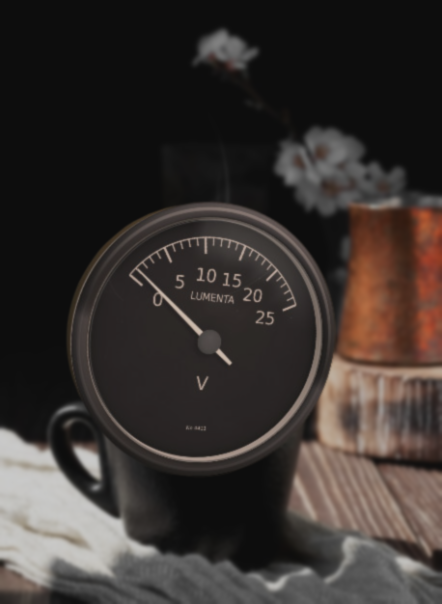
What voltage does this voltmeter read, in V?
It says 1 V
